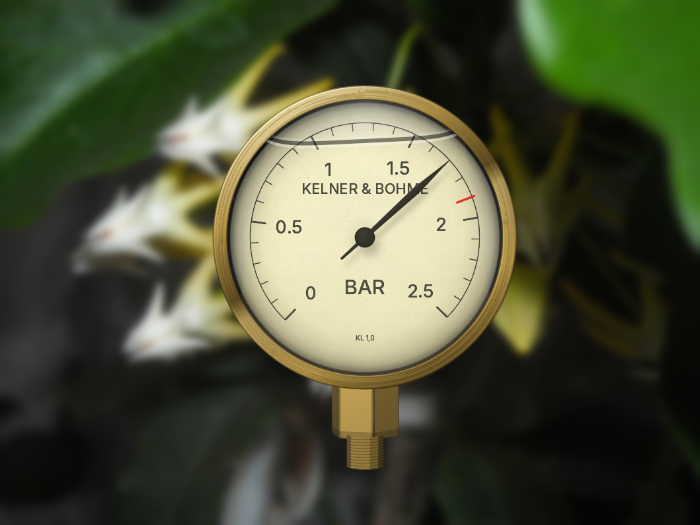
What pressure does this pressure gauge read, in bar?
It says 1.7 bar
